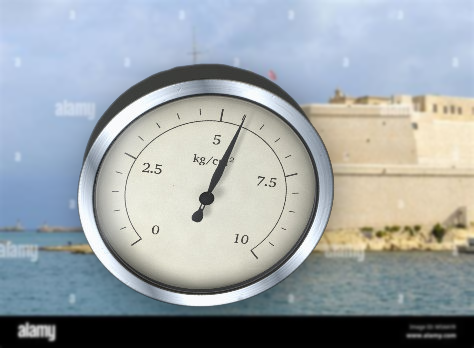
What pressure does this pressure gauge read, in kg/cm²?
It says 5.5 kg/cm²
